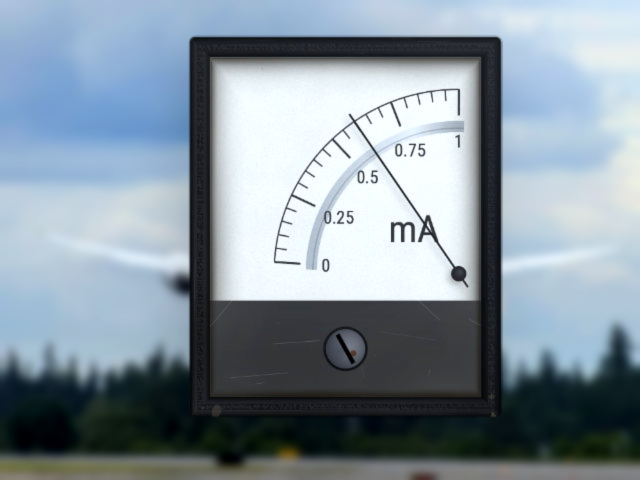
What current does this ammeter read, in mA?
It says 0.6 mA
